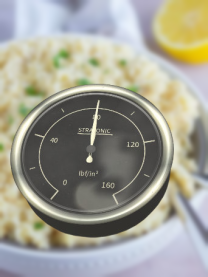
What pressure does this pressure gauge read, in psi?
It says 80 psi
